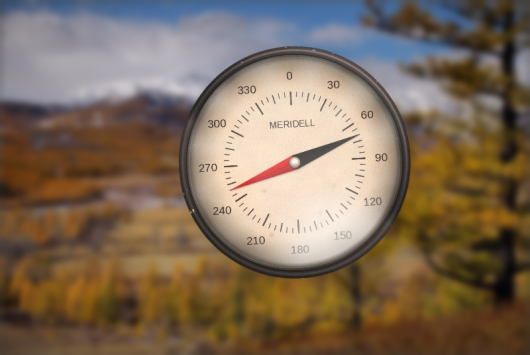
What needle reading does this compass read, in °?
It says 250 °
